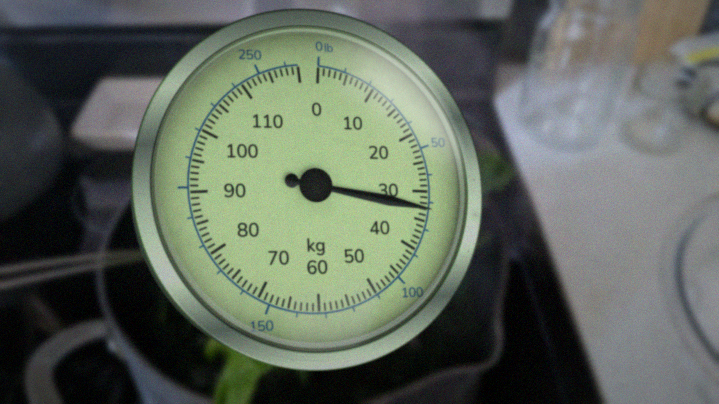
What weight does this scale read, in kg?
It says 33 kg
